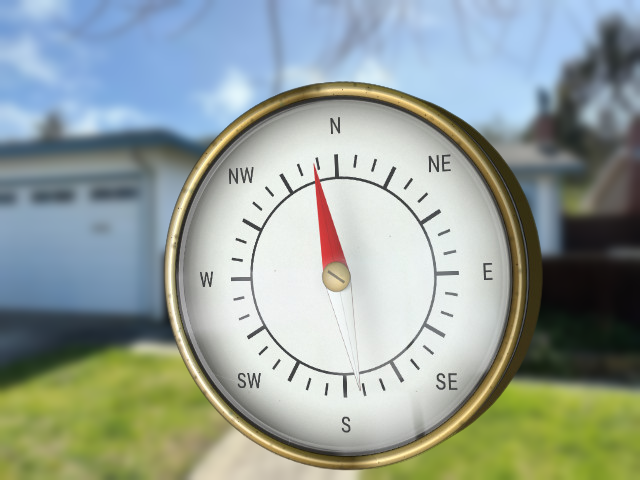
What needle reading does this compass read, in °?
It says 350 °
